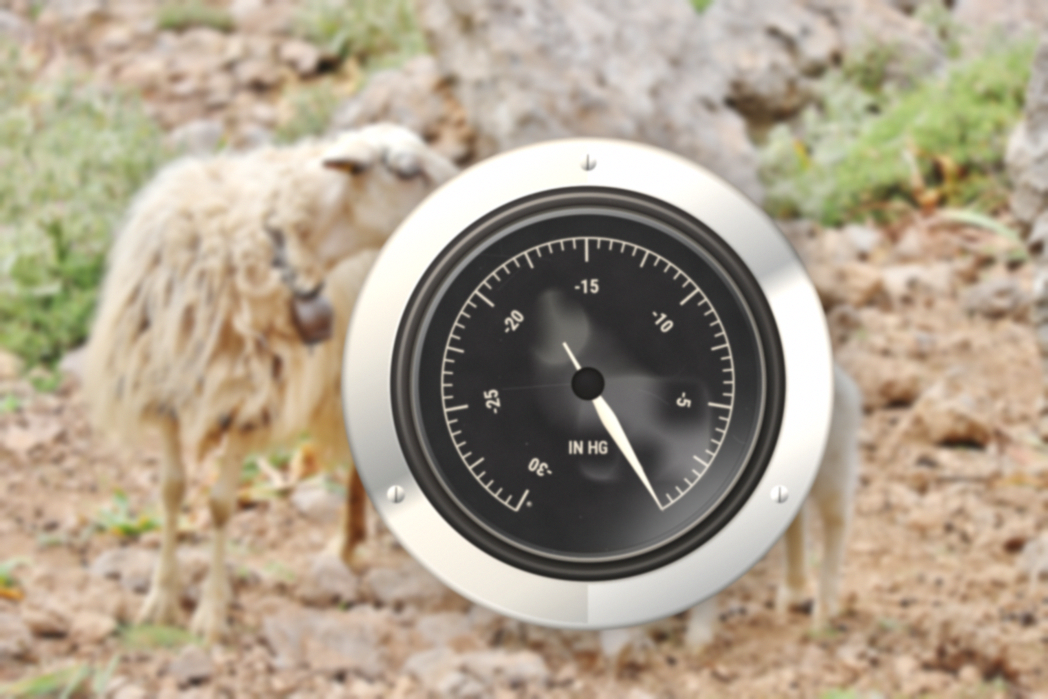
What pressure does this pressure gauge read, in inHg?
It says 0 inHg
